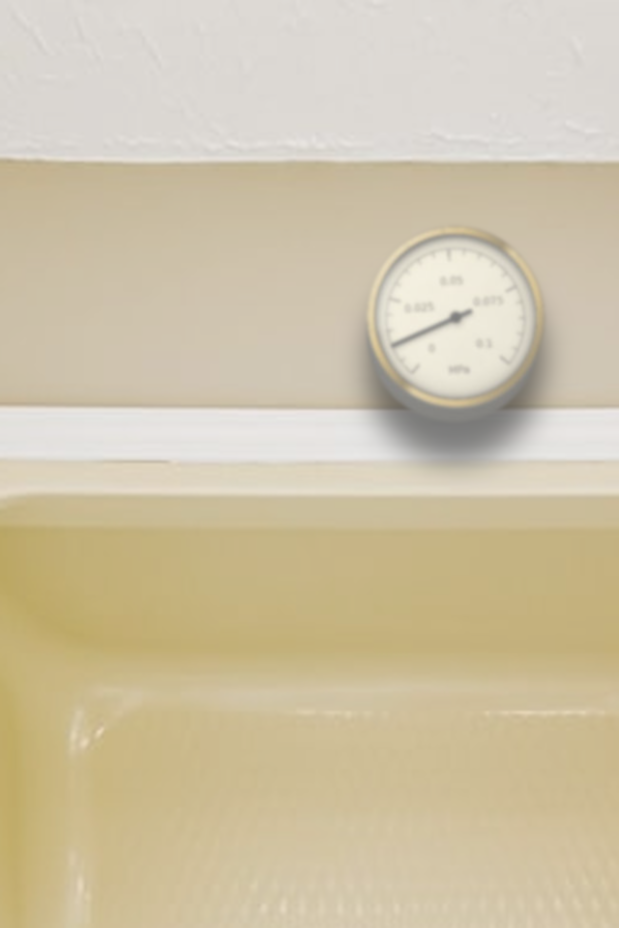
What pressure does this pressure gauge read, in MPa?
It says 0.01 MPa
